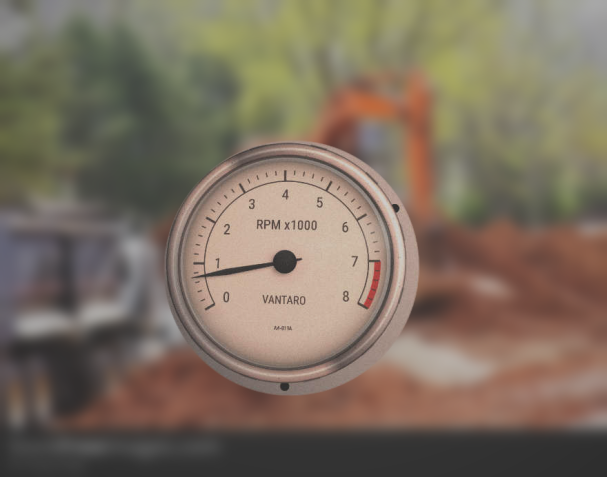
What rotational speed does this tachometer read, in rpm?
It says 700 rpm
